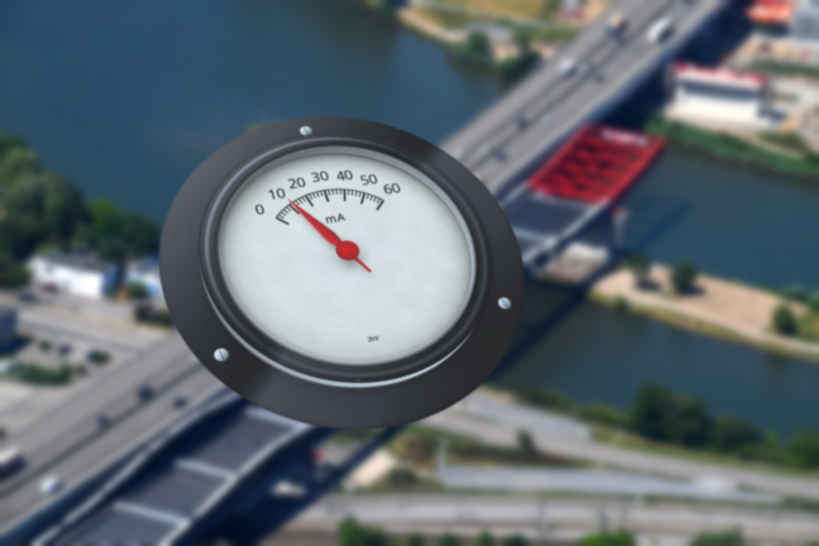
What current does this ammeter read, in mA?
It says 10 mA
